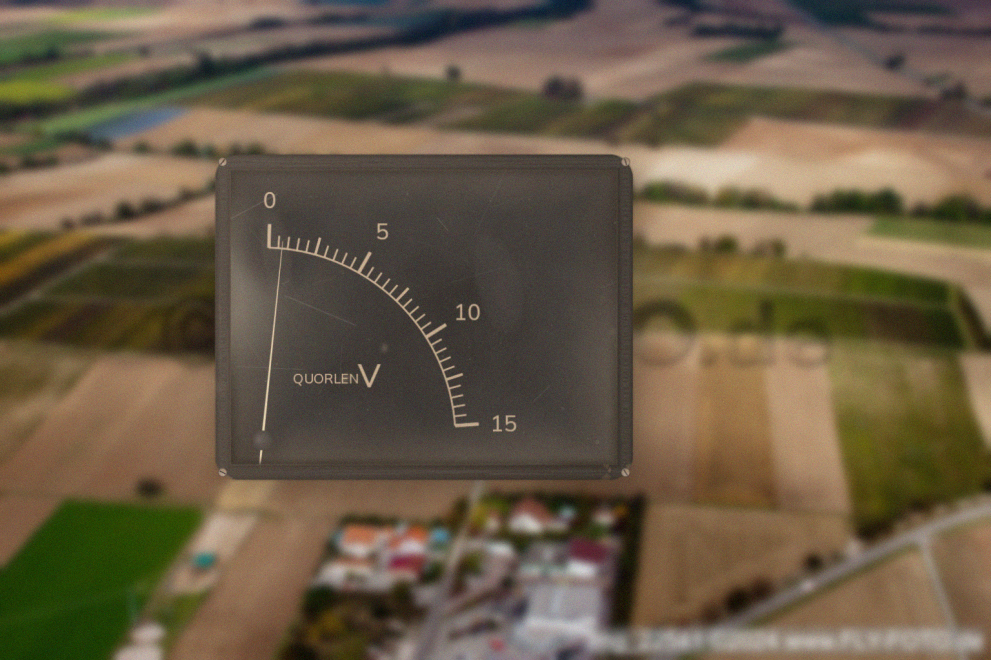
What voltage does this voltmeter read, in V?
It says 0.75 V
